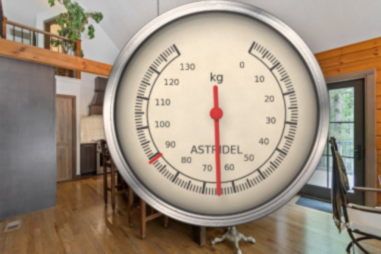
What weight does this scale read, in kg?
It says 65 kg
